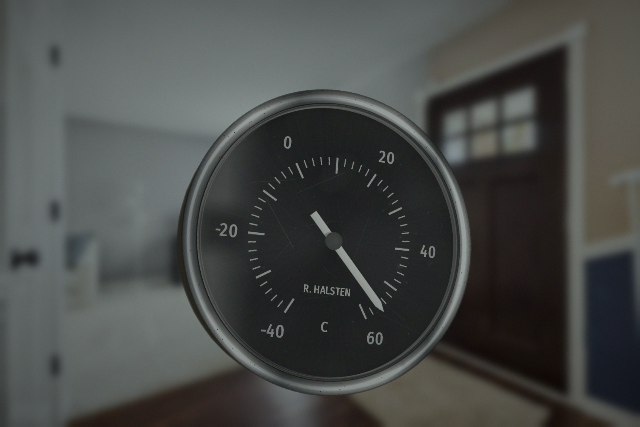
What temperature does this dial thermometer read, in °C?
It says 56 °C
